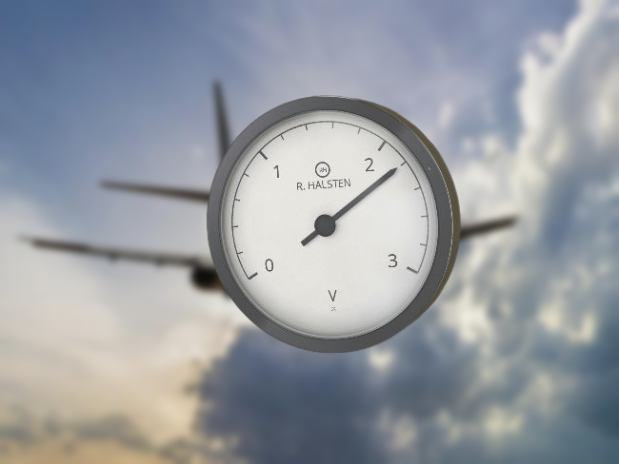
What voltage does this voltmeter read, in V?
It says 2.2 V
